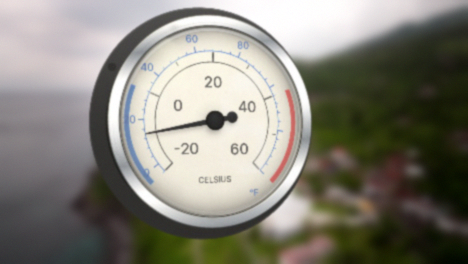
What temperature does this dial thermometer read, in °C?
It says -10 °C
